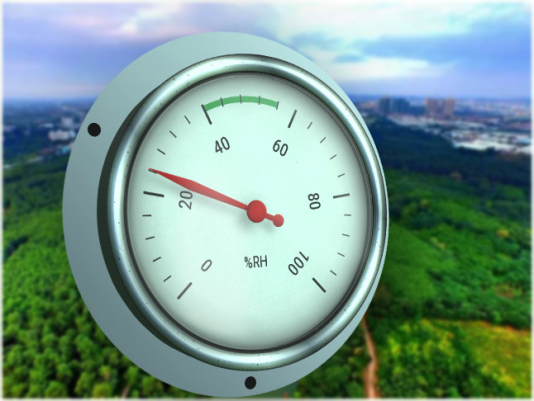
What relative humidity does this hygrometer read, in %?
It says 24 %
